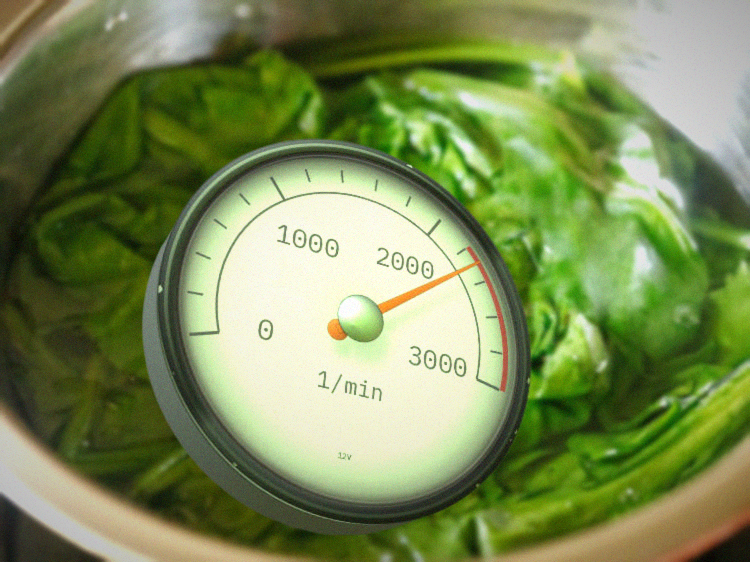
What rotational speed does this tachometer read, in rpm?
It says 2300 rpm
